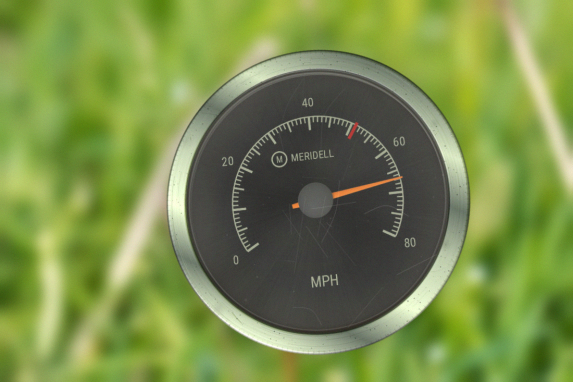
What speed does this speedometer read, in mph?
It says 67 mph
